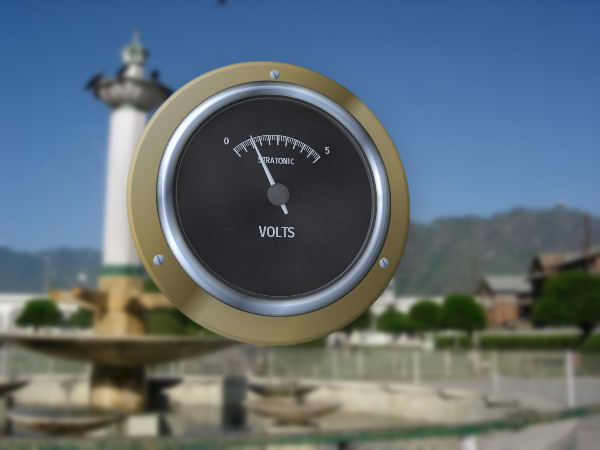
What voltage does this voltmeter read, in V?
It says 1 V
